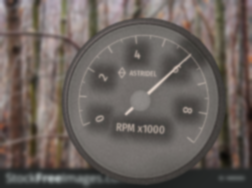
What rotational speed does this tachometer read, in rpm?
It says 6000 rpm
